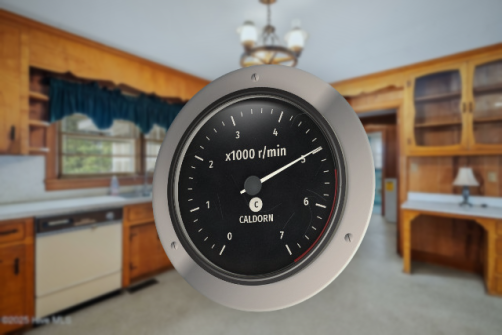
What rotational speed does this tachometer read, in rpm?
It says 5000 rpm
